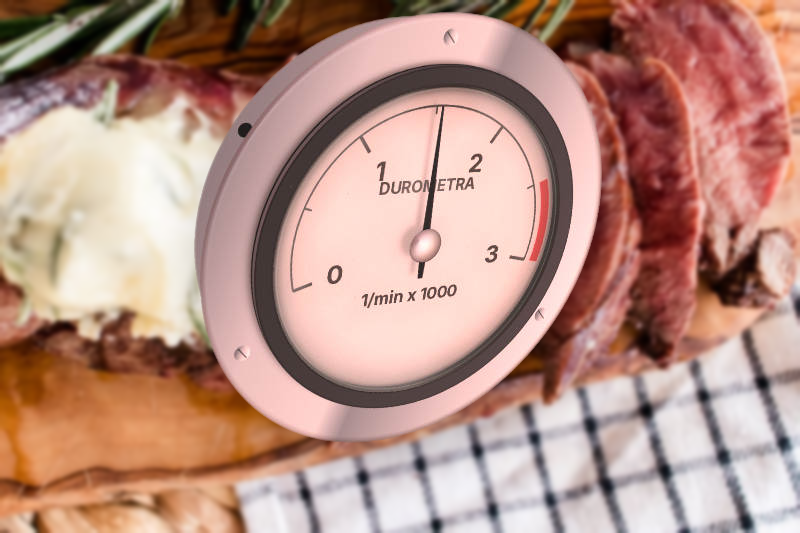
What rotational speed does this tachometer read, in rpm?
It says 1500 rpm
